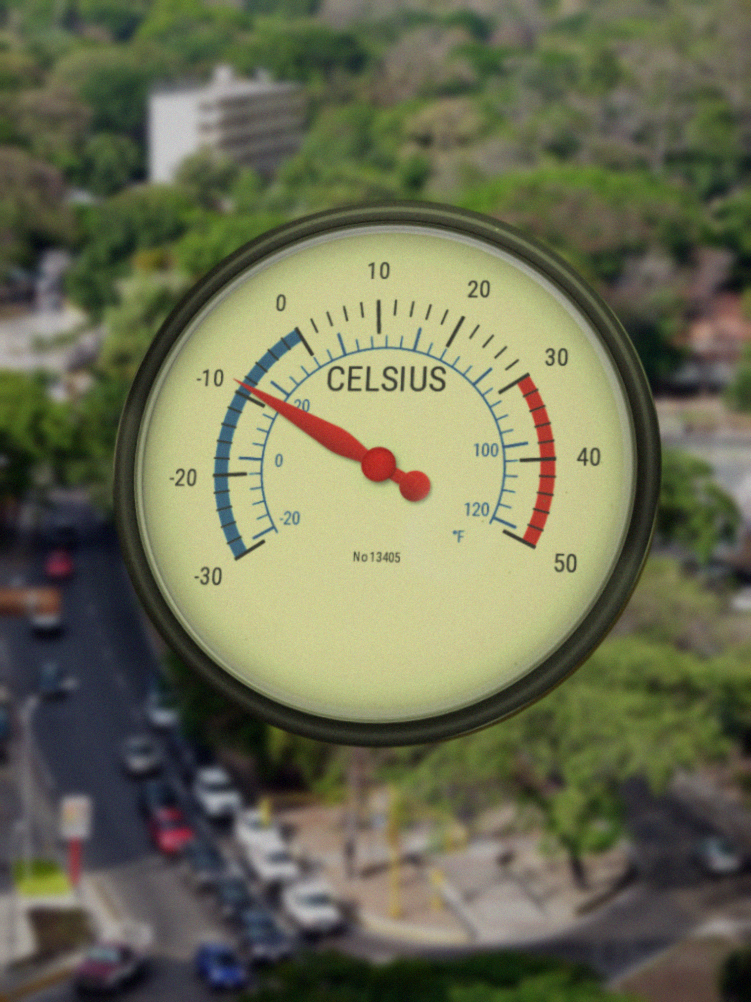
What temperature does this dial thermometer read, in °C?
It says -9 °C
